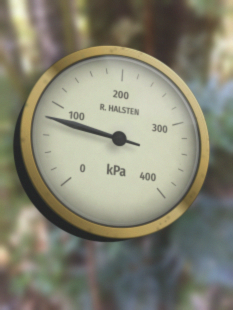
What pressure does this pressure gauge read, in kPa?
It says 80 kPa
